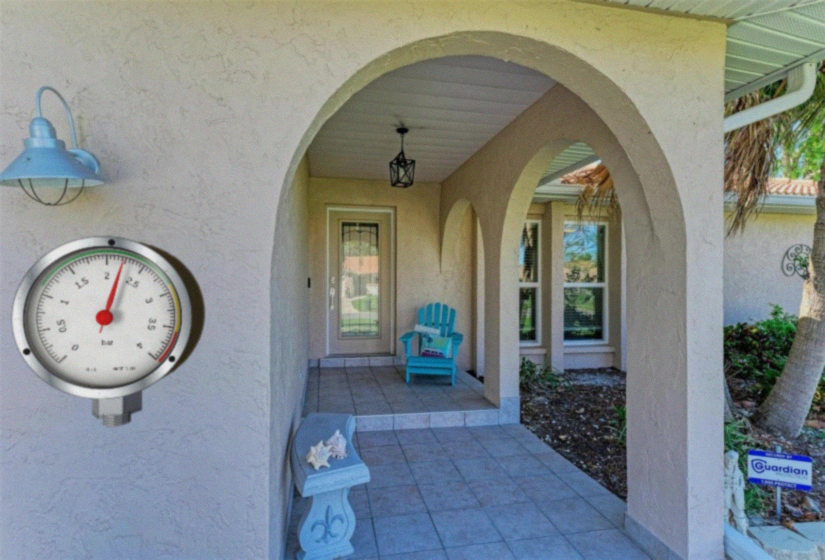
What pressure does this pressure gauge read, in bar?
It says 2.25 bar
